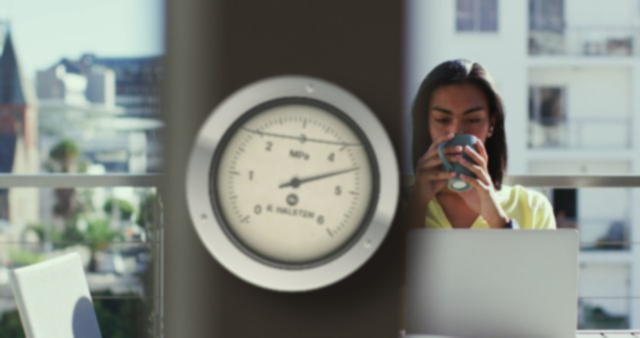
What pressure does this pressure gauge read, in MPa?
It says 4.5 MPa
